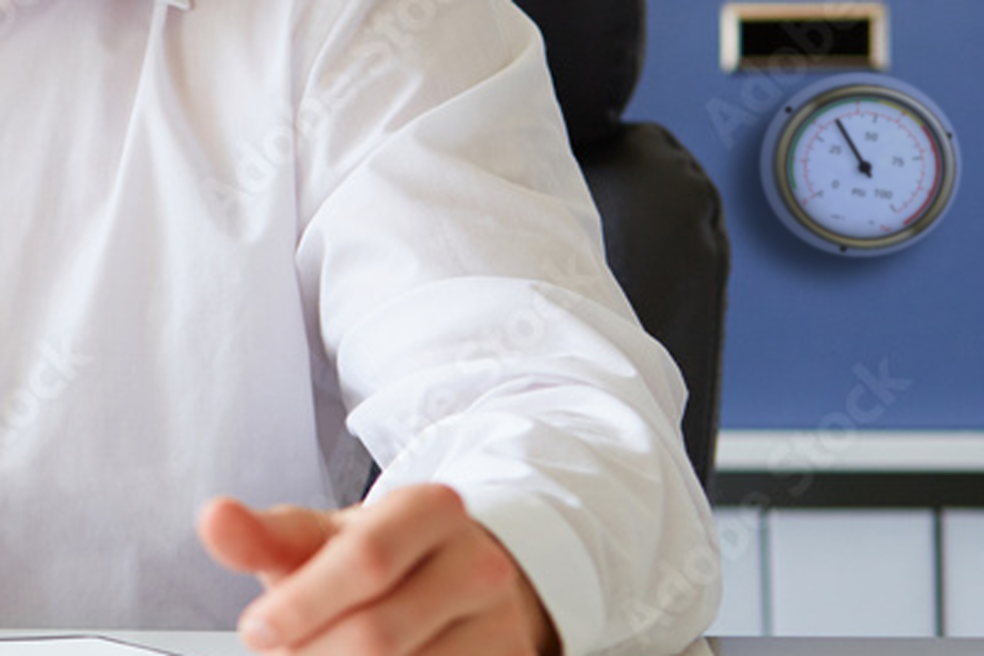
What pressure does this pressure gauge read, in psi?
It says 35 psi
